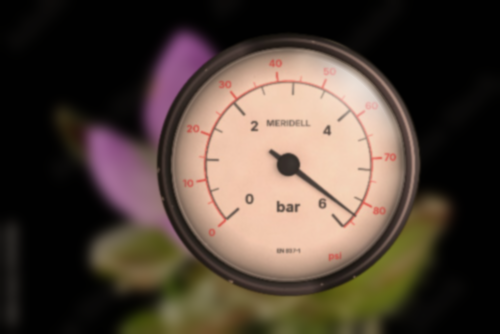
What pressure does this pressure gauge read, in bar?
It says 5.75 bar
